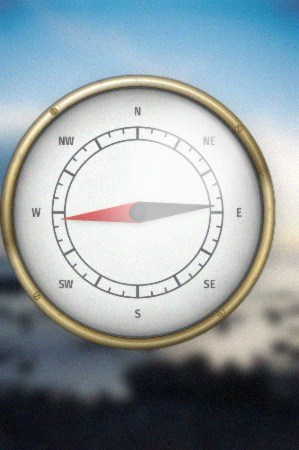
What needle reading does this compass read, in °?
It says 265 °
